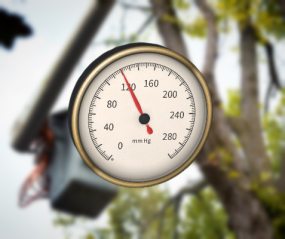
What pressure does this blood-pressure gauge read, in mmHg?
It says 120 mmHg
